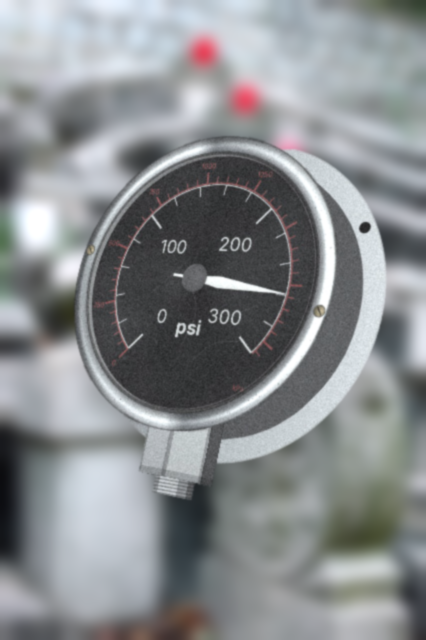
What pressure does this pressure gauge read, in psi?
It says 260 psi
